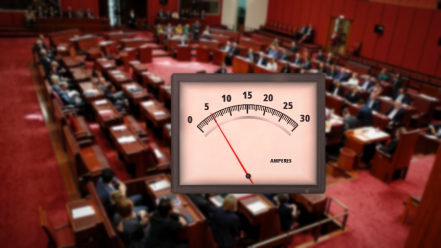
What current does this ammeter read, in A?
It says 5 A
